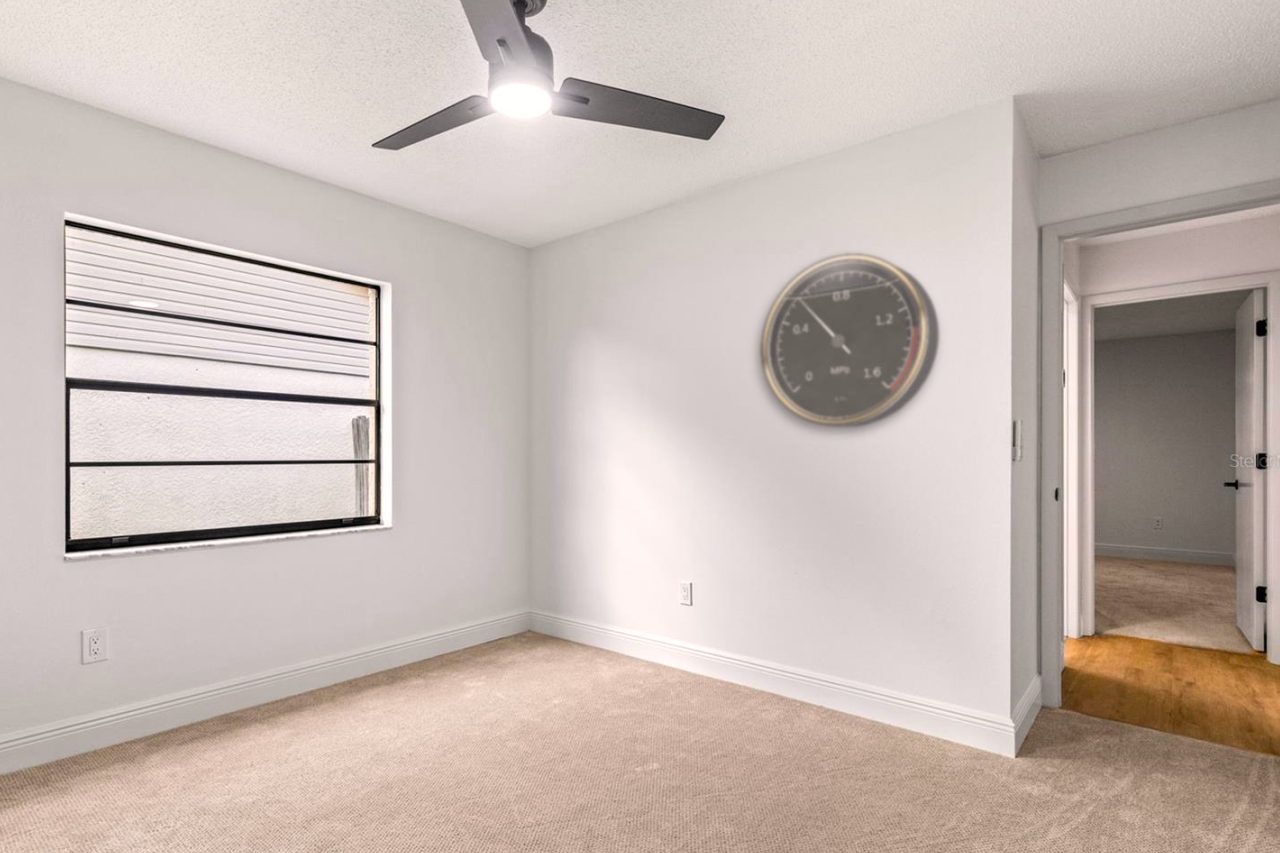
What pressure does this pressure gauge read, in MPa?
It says 0.55 MPa
